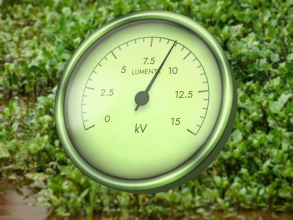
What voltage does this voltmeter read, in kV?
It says 9 kV
